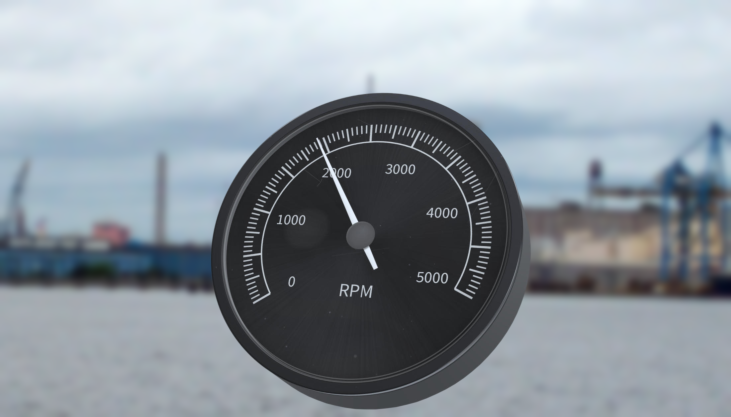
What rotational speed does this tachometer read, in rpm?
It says 1950 rpm
